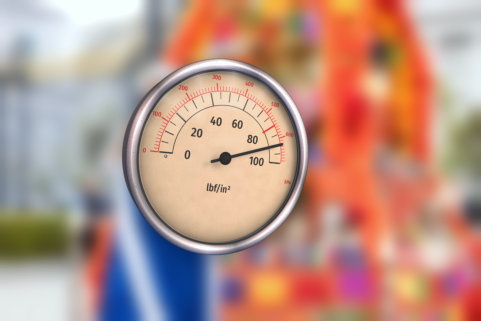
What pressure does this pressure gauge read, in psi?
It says 90 psi
